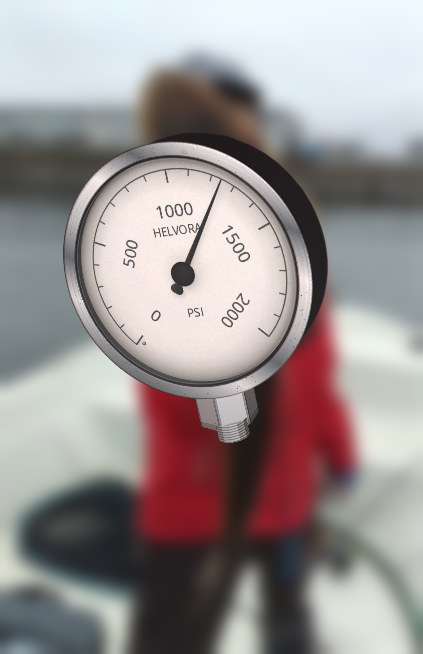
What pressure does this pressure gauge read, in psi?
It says 1250 psi
